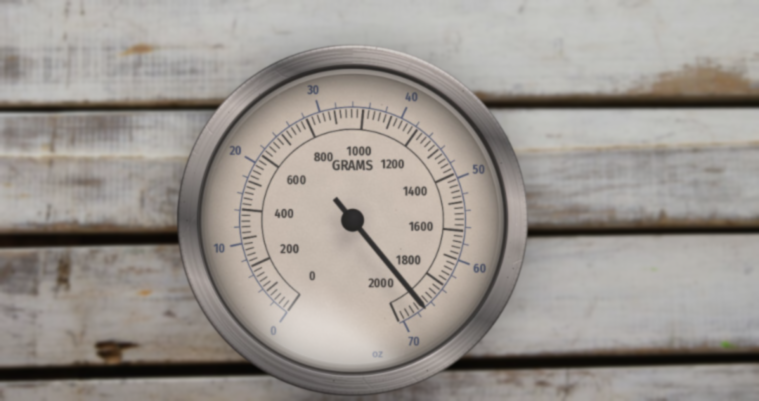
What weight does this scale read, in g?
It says 1900 g
